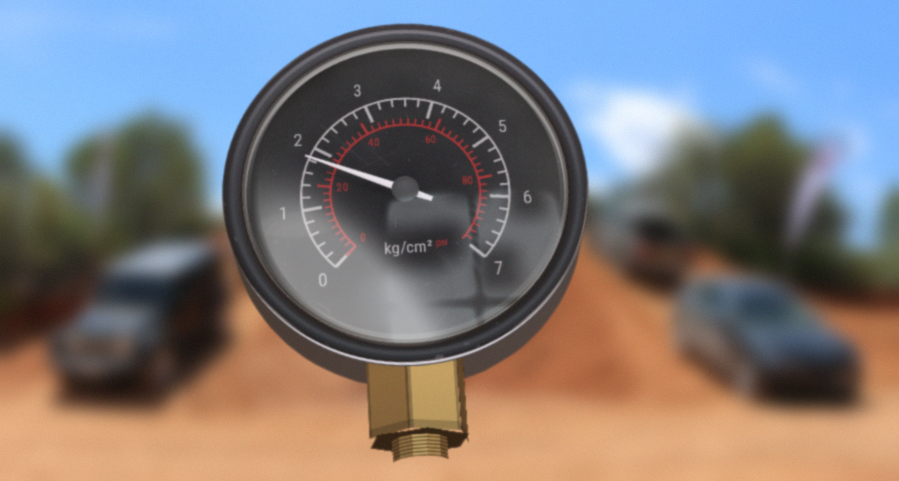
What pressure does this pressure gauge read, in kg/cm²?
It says 1.8 kg/cm²
